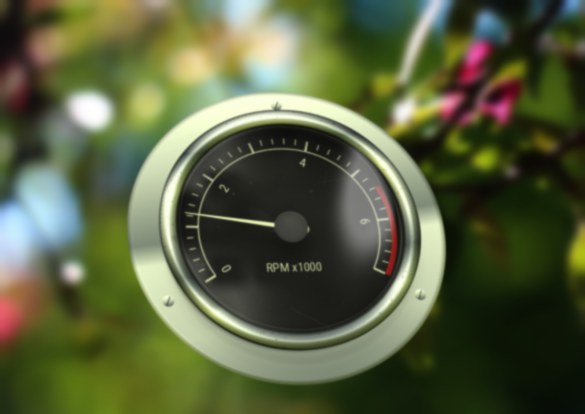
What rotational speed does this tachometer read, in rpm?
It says 1200 rpm
